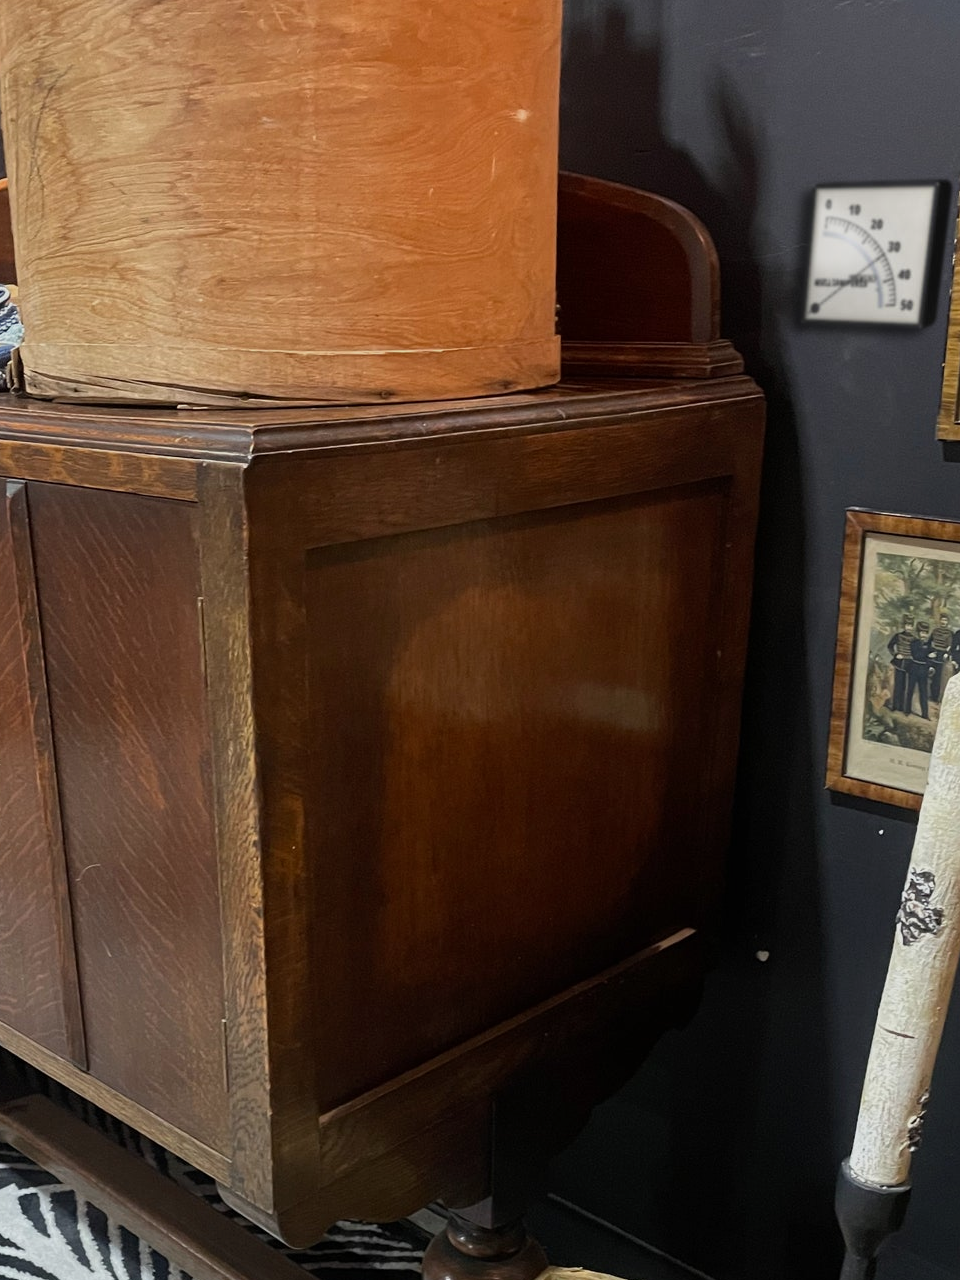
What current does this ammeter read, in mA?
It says 30 mA
